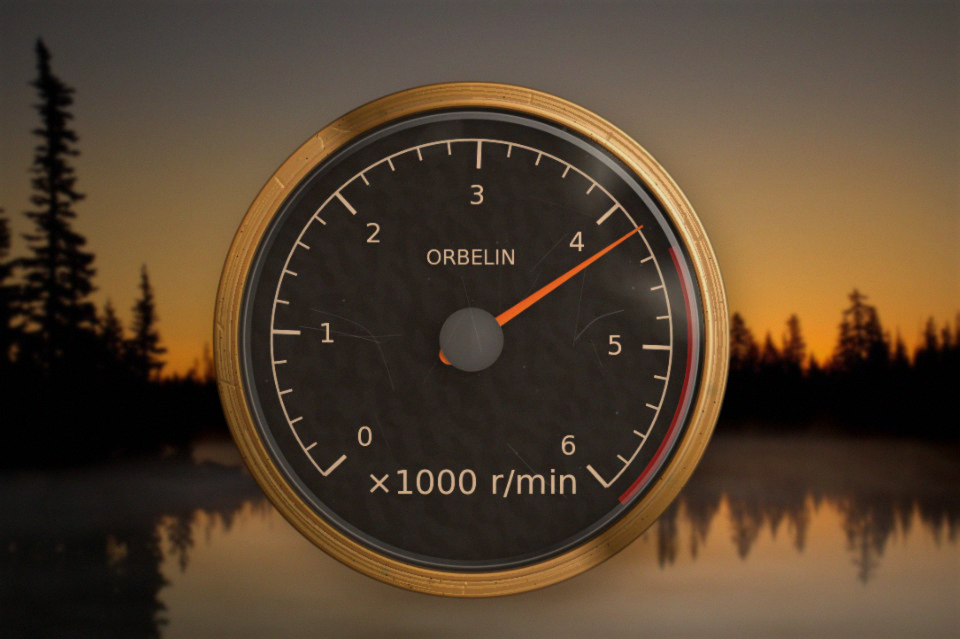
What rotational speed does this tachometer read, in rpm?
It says 4200 rpm
